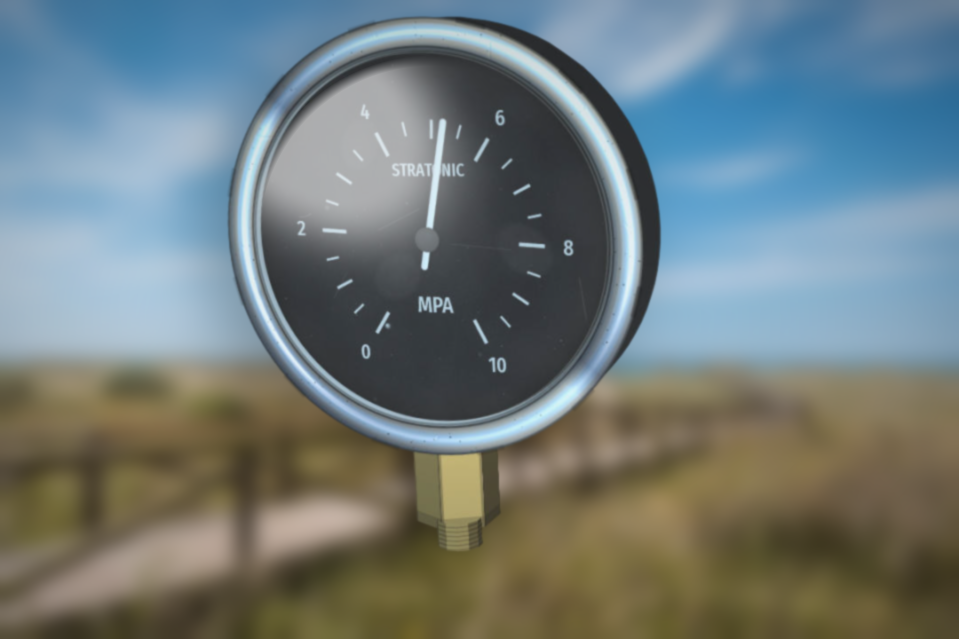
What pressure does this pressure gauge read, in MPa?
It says 5.25 MPa
